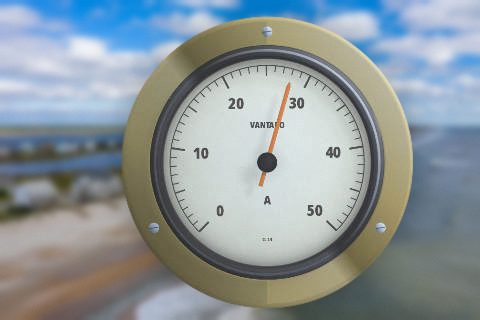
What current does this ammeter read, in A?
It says 28 A
